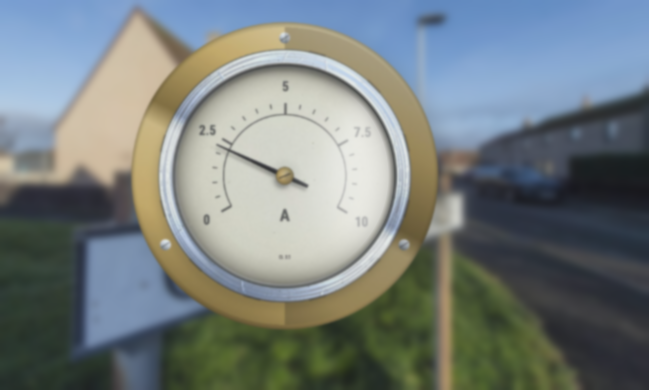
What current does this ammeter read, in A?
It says 2.25 A
